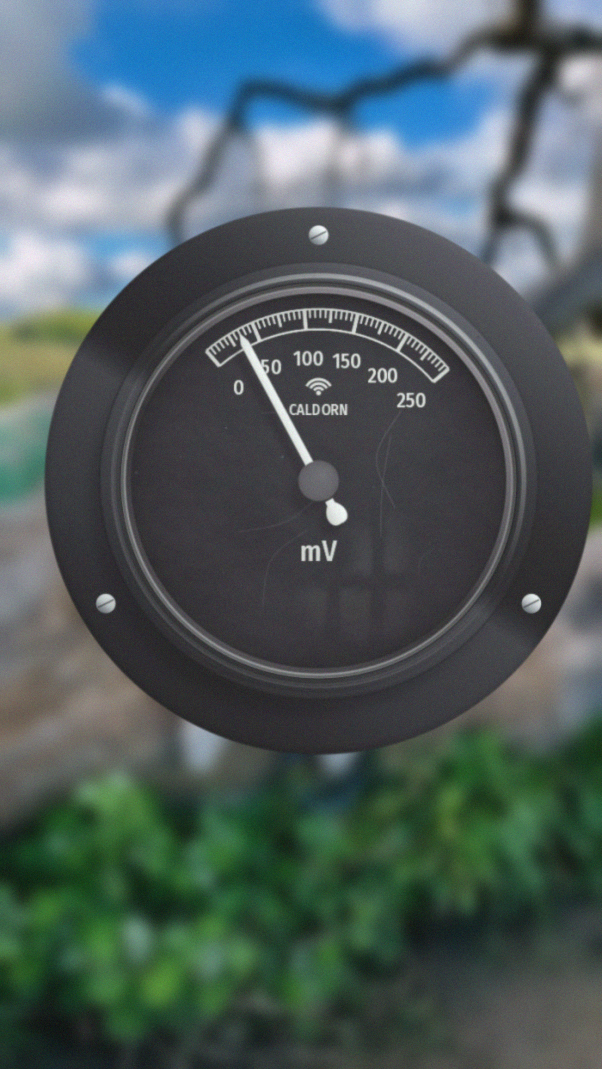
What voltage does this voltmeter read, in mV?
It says 35 mV
